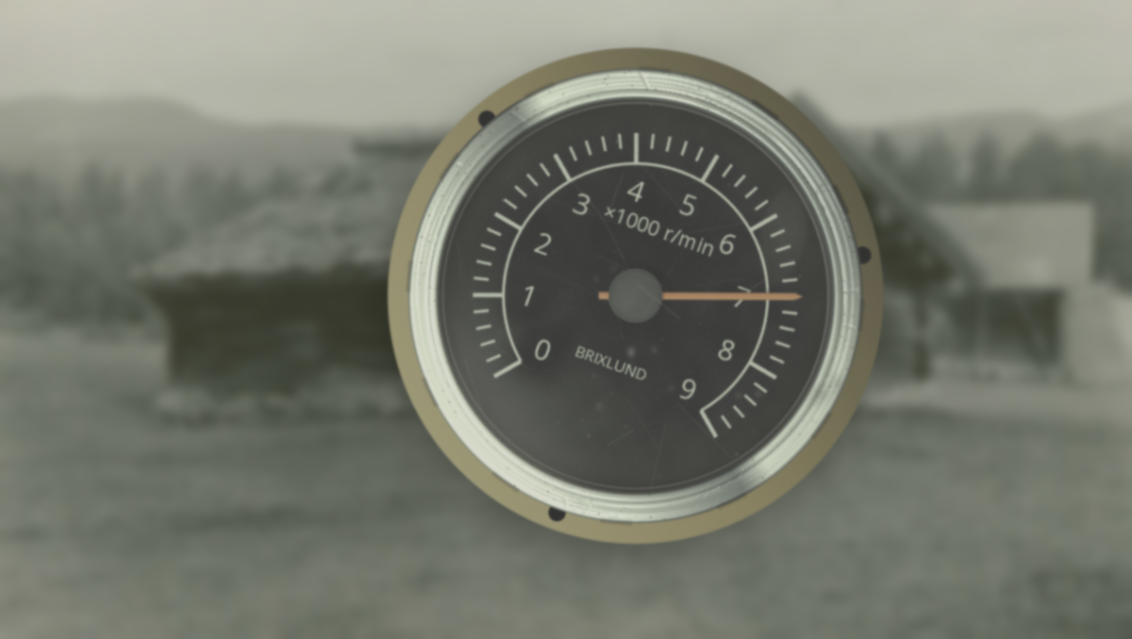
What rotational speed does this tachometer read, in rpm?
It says 7000 rpm
